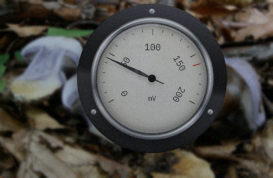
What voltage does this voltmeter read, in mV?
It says 45 mV
